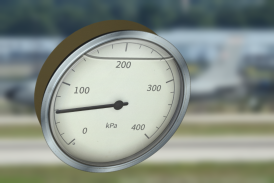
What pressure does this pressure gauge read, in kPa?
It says 60 kPa
